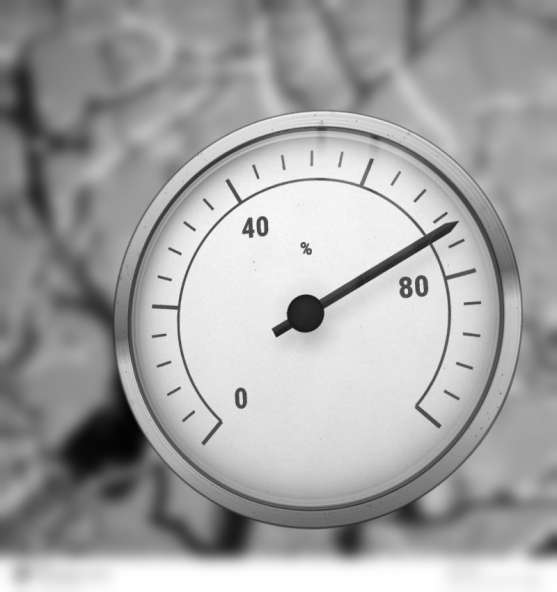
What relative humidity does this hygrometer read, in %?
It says 74 %
